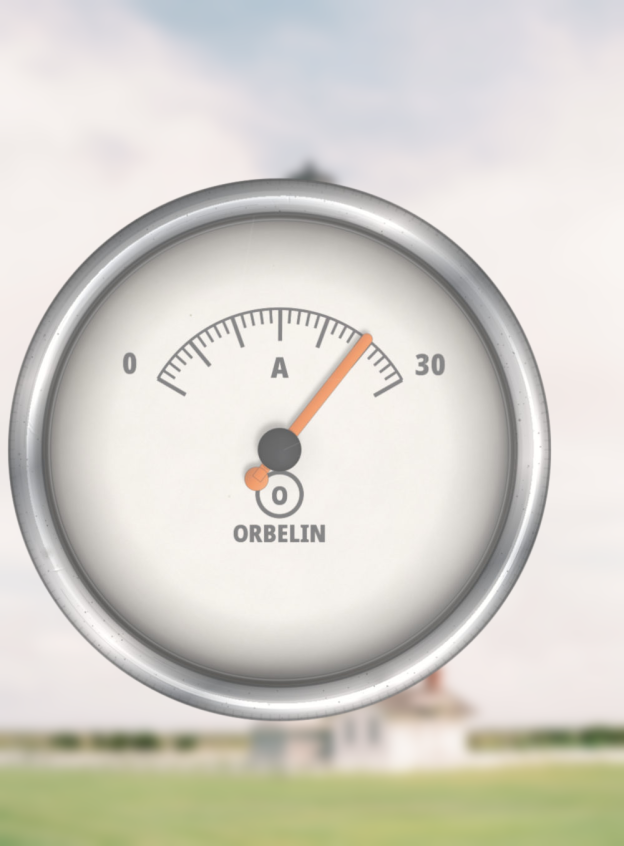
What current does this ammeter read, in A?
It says 24.5 A
